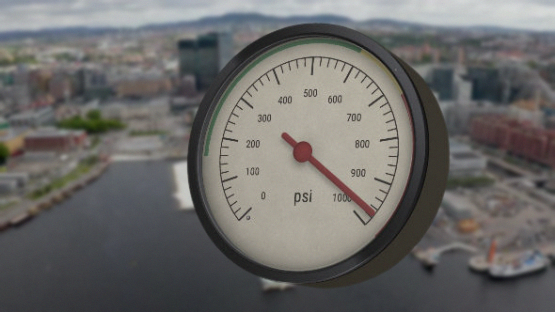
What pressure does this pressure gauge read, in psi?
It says 970 psi
